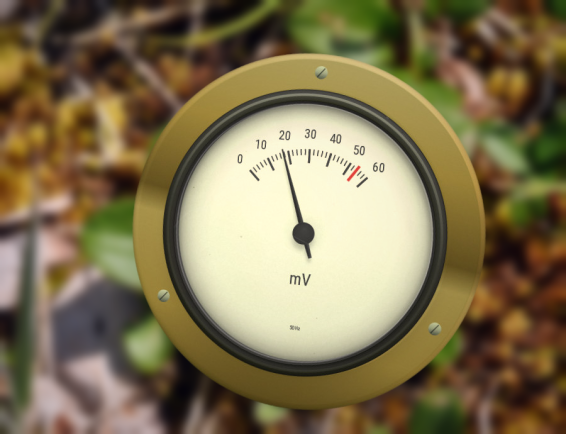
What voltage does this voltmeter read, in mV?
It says 18 mV
